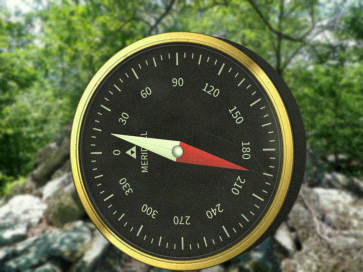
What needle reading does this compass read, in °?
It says 195 °
